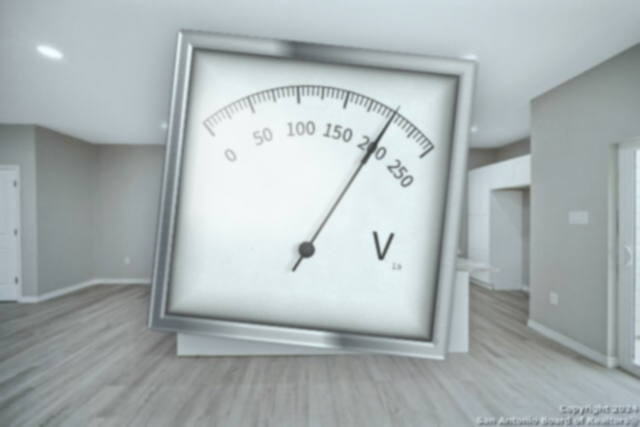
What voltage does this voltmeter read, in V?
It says 200 V
